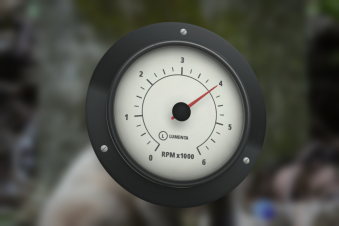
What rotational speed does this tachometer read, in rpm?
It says 4000 rpm
